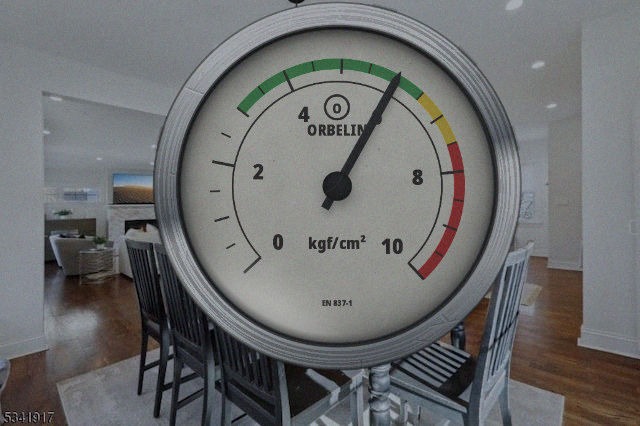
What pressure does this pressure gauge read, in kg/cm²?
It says 6 kg/cm²
